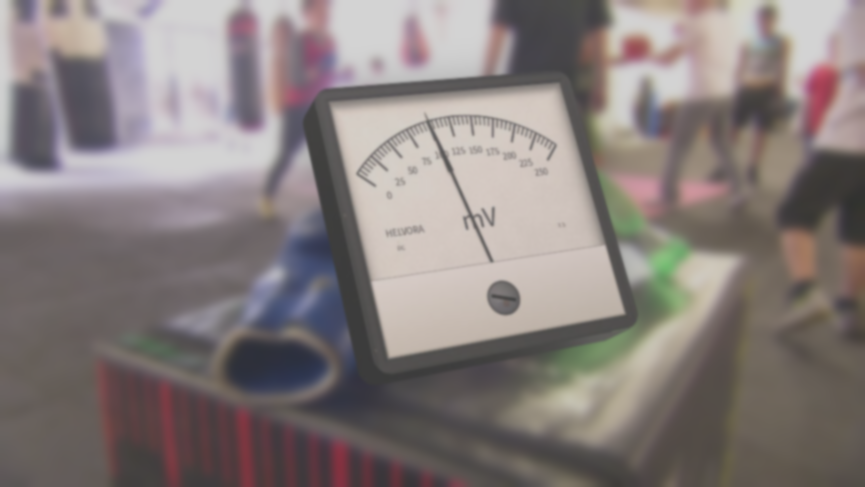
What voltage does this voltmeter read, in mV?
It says 100 mV
